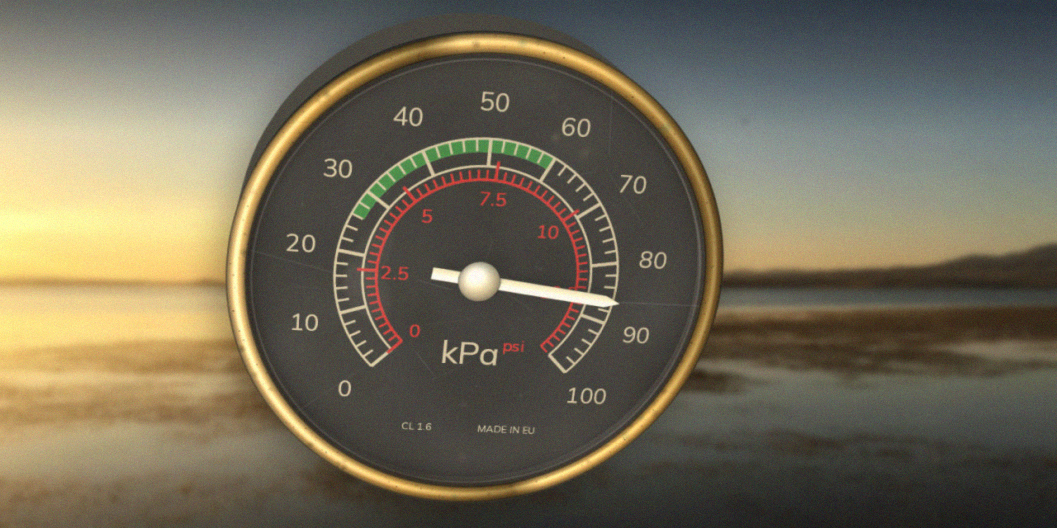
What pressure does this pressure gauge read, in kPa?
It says 86 kPa
